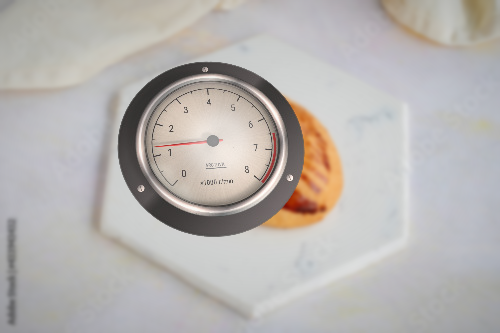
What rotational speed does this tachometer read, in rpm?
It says 1250 rpm
